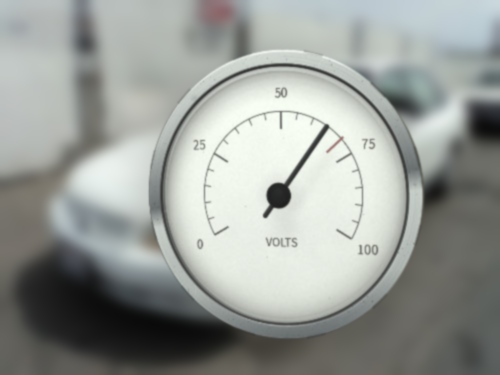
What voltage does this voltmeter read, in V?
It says 65 V
